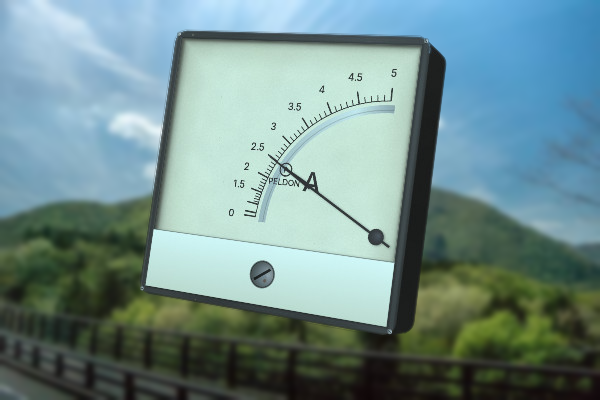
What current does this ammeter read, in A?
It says 2.5 A
